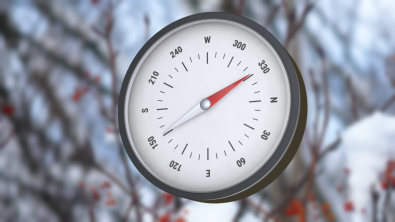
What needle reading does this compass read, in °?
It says 330 °
